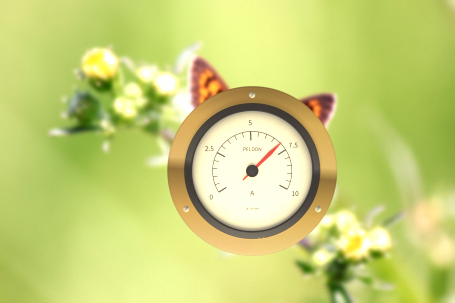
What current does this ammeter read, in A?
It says 7 A
